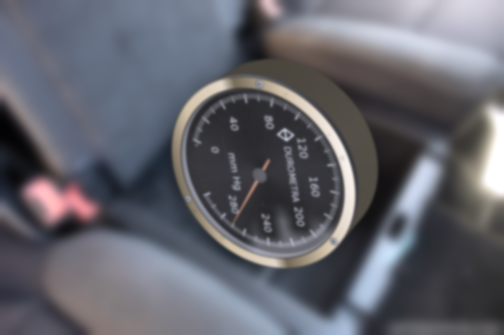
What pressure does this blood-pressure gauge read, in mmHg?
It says 270 mmHg
